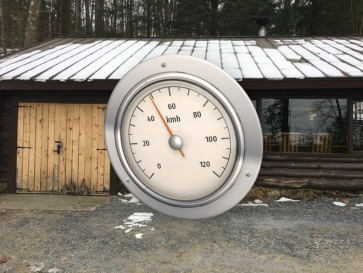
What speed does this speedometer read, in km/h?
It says 50 km/h
